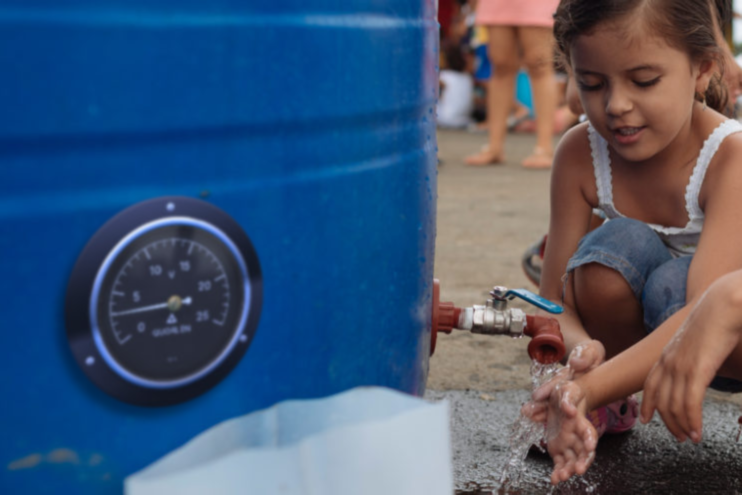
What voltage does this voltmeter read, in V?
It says 3 V
